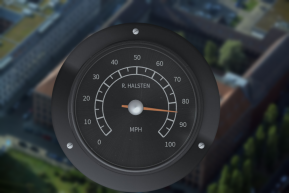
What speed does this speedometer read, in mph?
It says 85 mph
